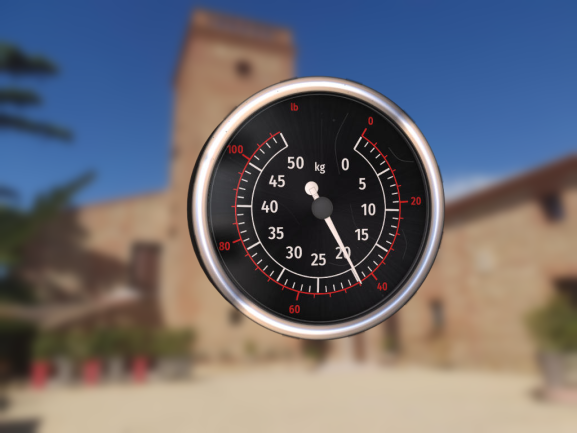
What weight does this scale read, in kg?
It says 20 kg
